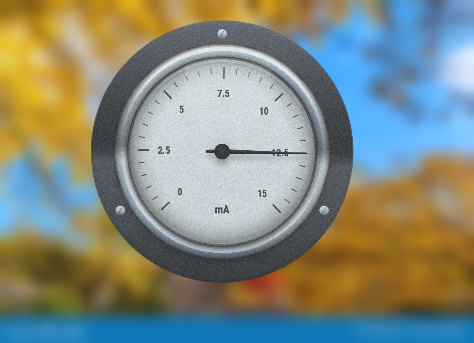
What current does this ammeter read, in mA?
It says 12.5 mA
